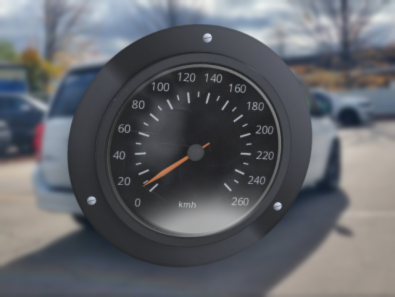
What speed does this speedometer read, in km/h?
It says 10 km/h
